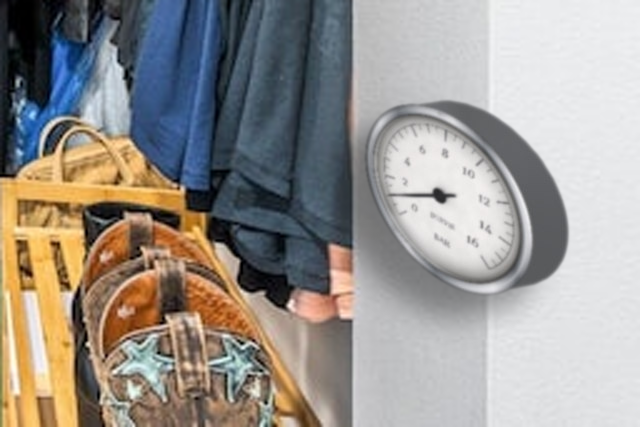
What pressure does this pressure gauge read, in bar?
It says 1 bar
